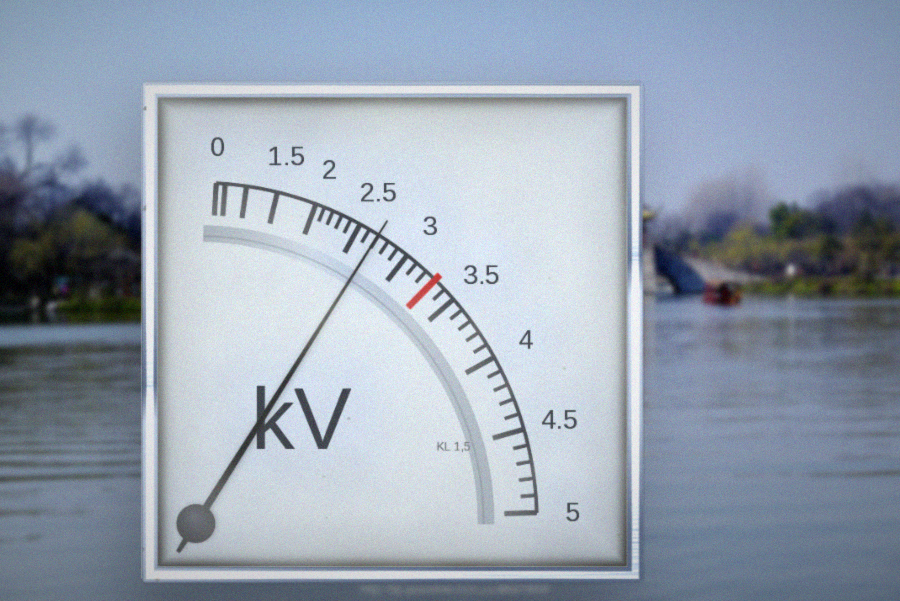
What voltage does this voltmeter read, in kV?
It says 2.7 kV
